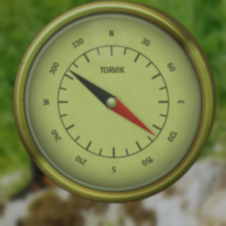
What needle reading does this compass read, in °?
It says 127.5 °
